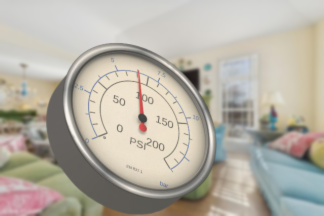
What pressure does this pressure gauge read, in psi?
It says 90 psi
